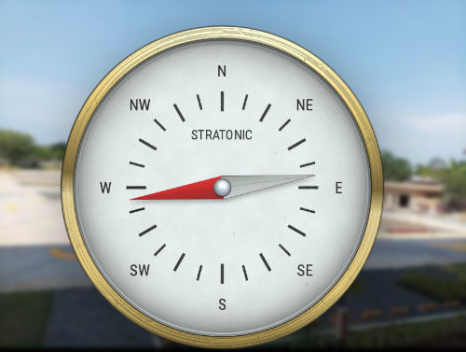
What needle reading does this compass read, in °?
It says 262.5 °
